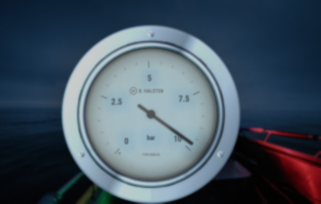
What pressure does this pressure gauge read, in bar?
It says 9.75 bar
